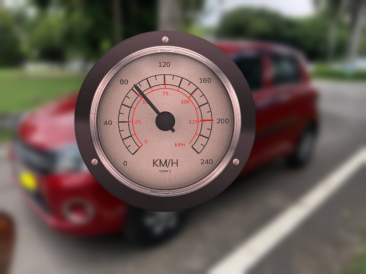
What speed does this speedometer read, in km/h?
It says 85 km/h
